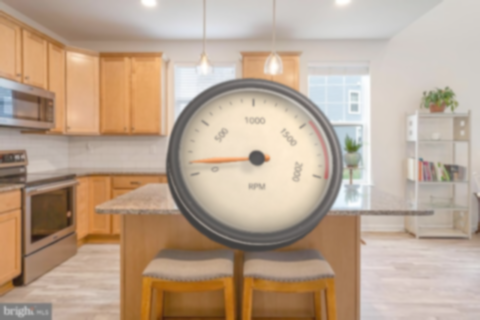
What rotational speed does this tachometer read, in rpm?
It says 100 rpm
